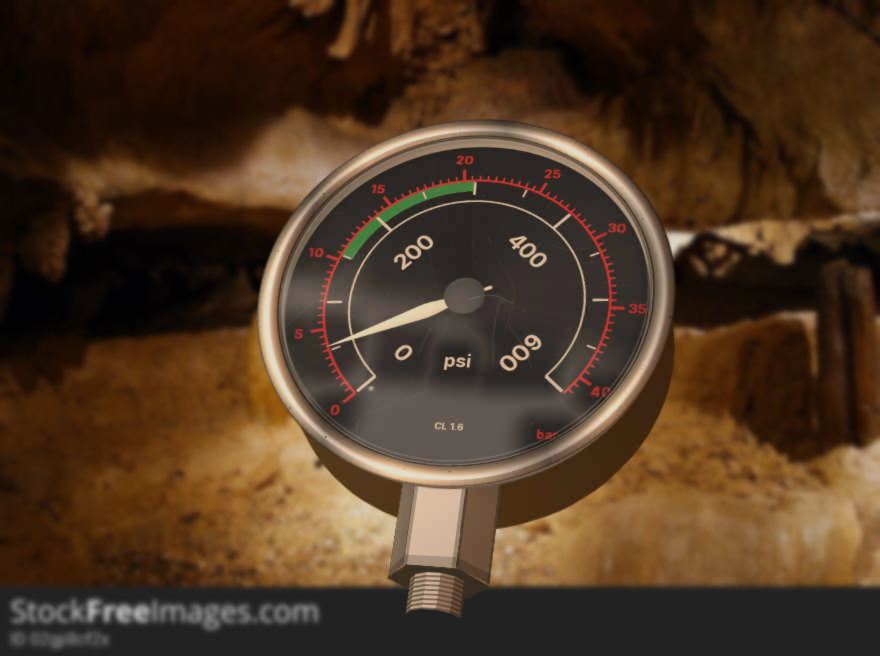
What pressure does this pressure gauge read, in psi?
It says 50 psi
